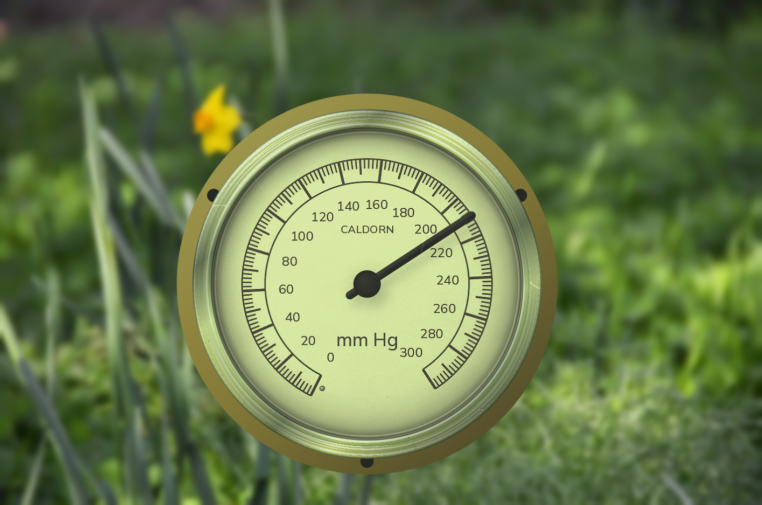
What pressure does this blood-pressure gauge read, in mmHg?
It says 210 mmHg
